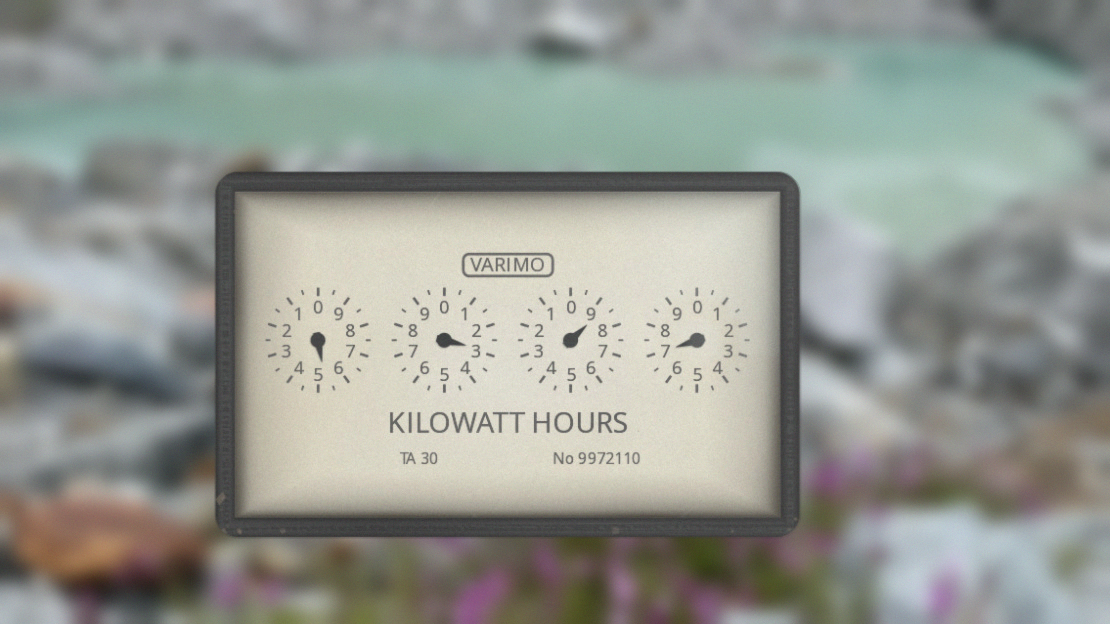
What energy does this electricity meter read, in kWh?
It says 5287 kWh
